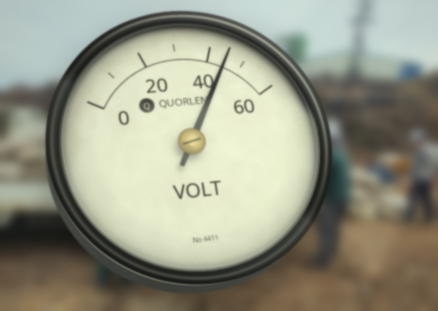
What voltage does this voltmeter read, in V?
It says 45 V
